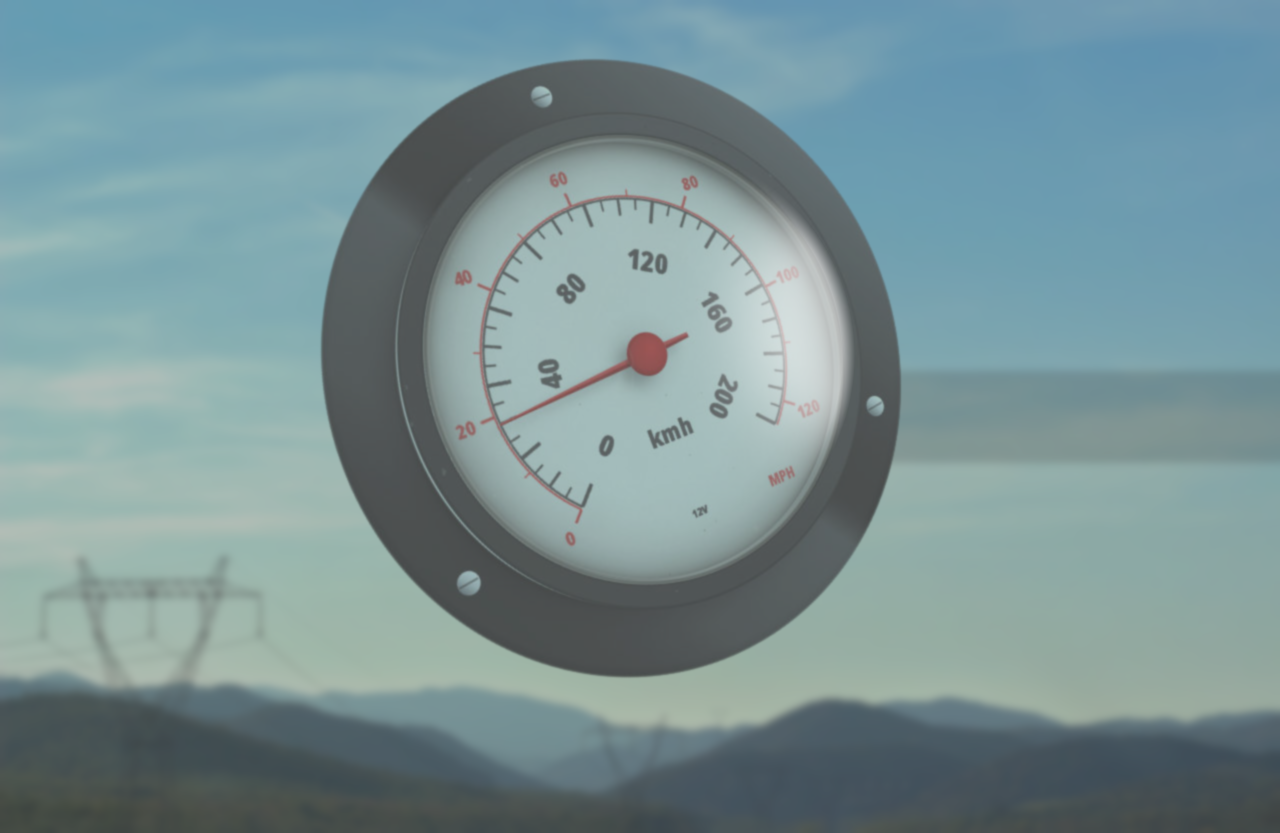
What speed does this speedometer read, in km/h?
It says 30 km/h
